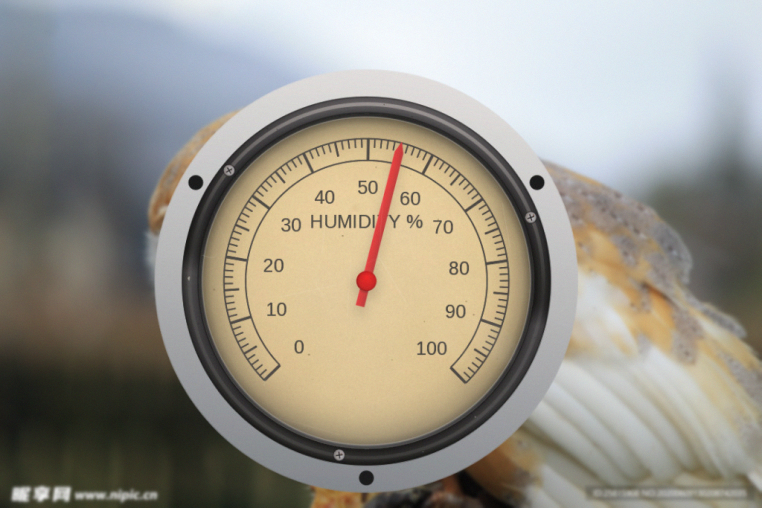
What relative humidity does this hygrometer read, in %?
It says 55 %
